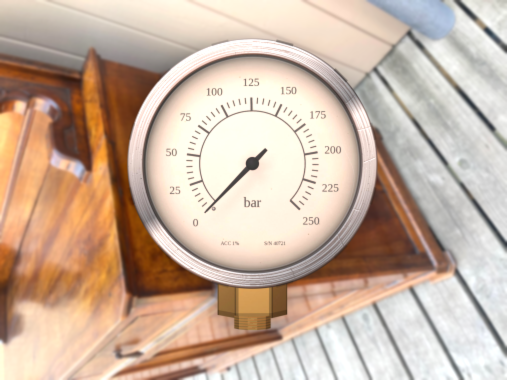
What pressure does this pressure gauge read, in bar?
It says 0 bar
